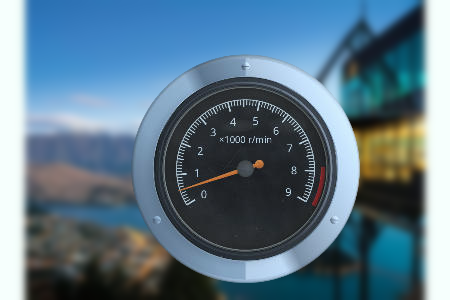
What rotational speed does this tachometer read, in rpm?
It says 500 rpm
